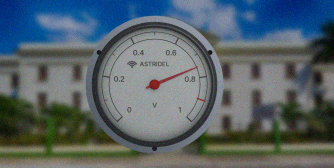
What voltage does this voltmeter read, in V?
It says 0.75 V
